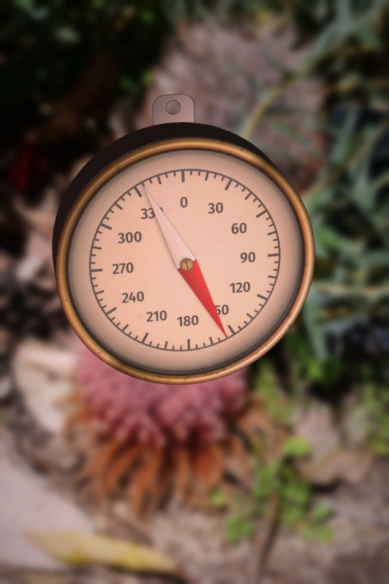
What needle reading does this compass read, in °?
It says 155 °
